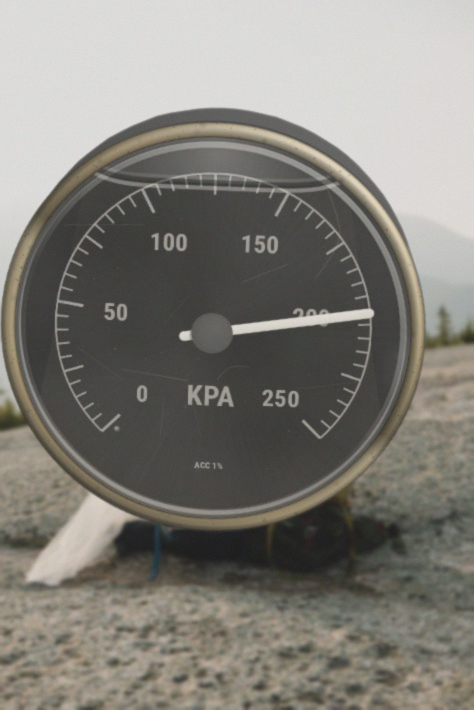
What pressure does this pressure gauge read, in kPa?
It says 200 kPa
